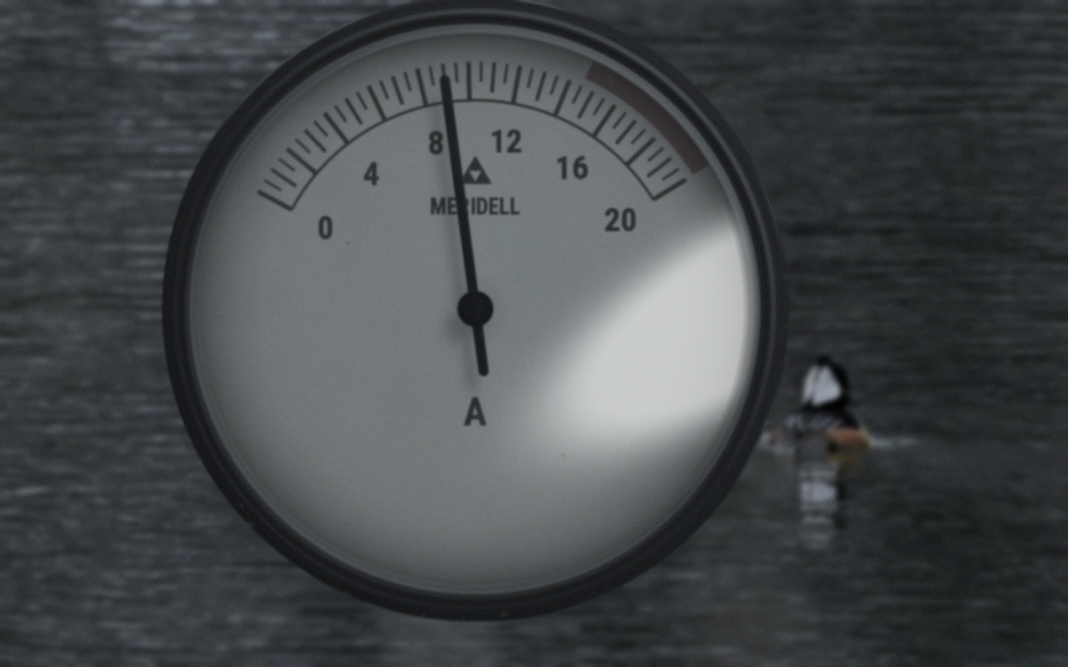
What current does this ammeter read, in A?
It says 9 A
